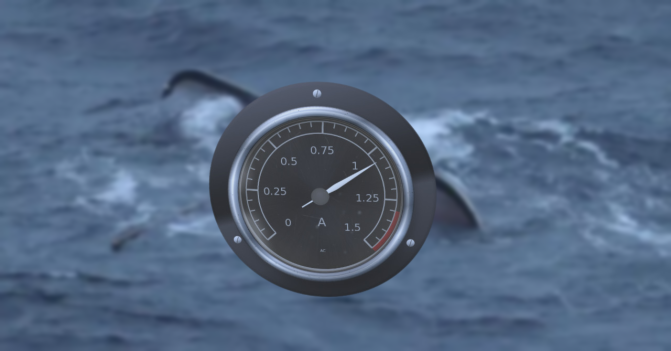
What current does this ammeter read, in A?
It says 1.05 A
